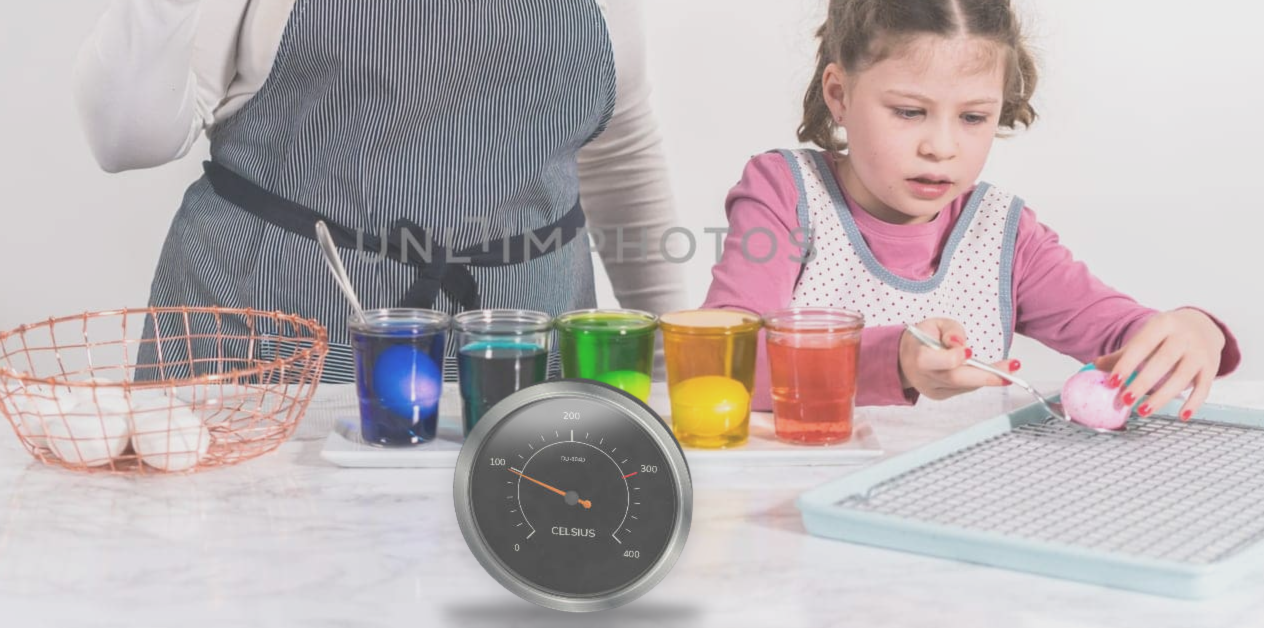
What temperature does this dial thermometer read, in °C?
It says 100 °C
